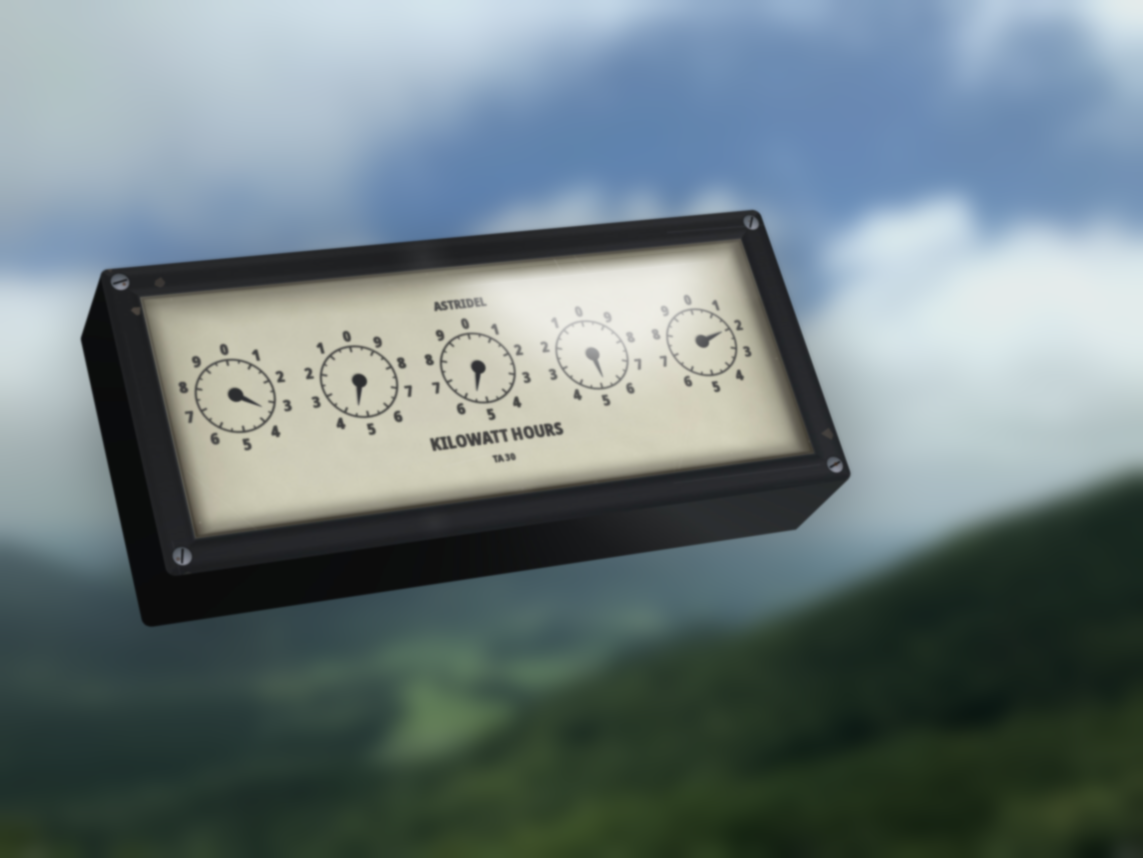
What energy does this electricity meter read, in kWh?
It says 34552 kWh
